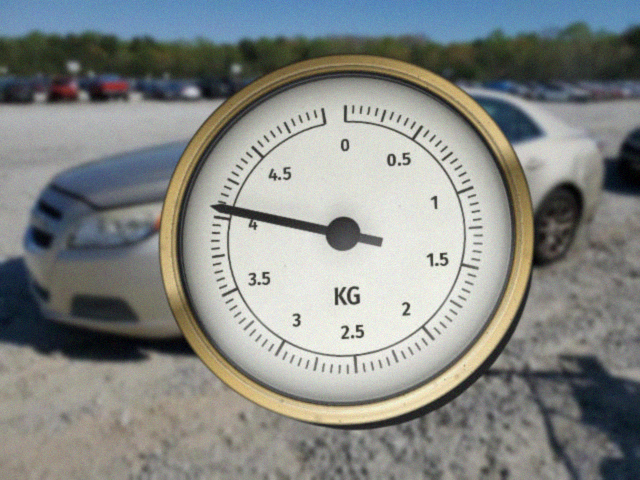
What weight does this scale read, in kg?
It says 4.05 kg
